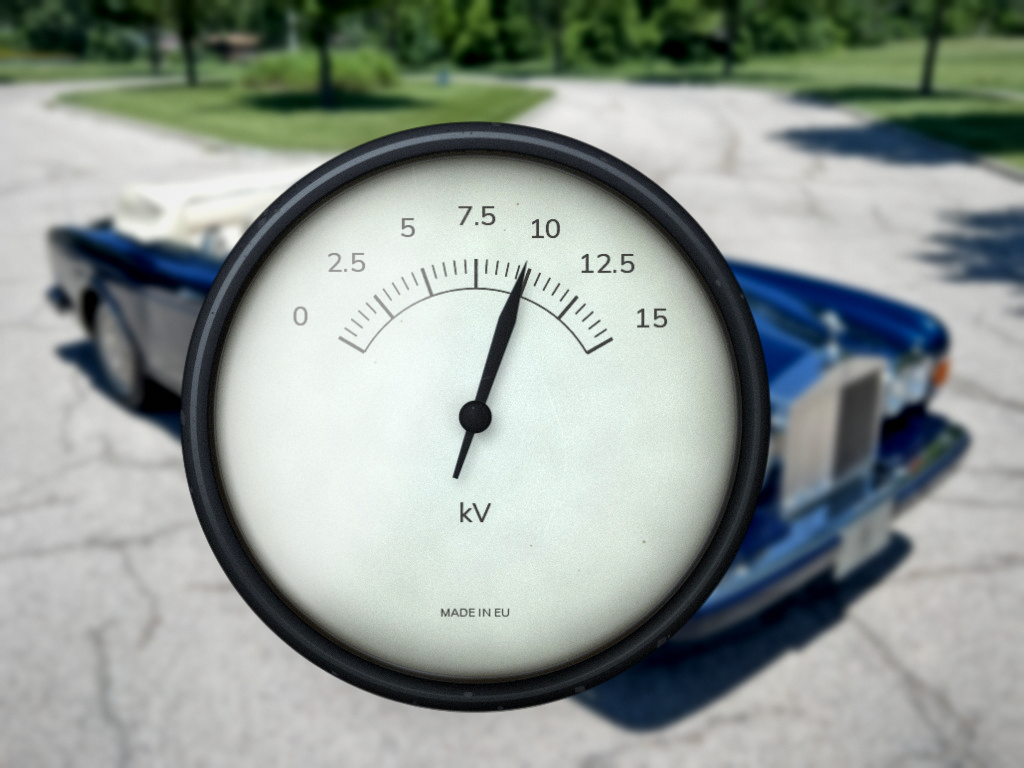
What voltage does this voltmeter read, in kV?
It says 9.75 kV
